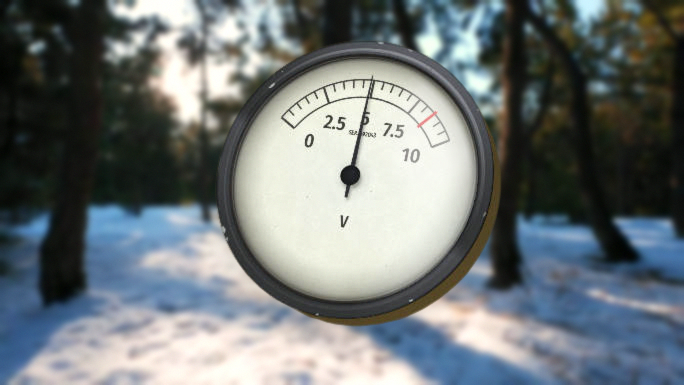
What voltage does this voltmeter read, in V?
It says 5 V
